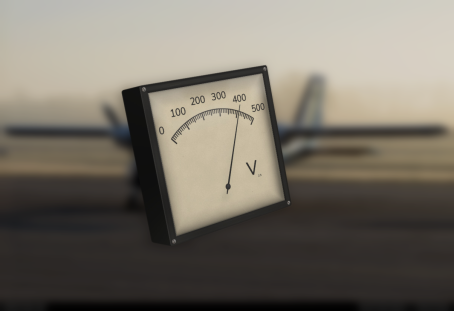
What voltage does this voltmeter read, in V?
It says 400 V
